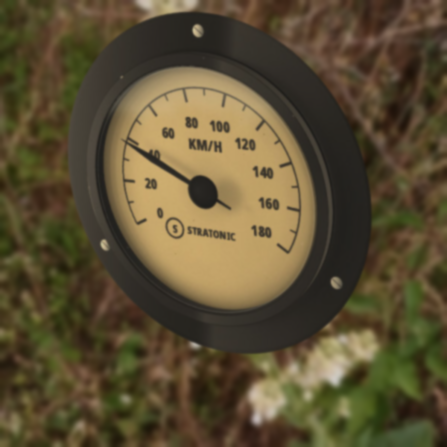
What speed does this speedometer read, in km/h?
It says 40 km/h
